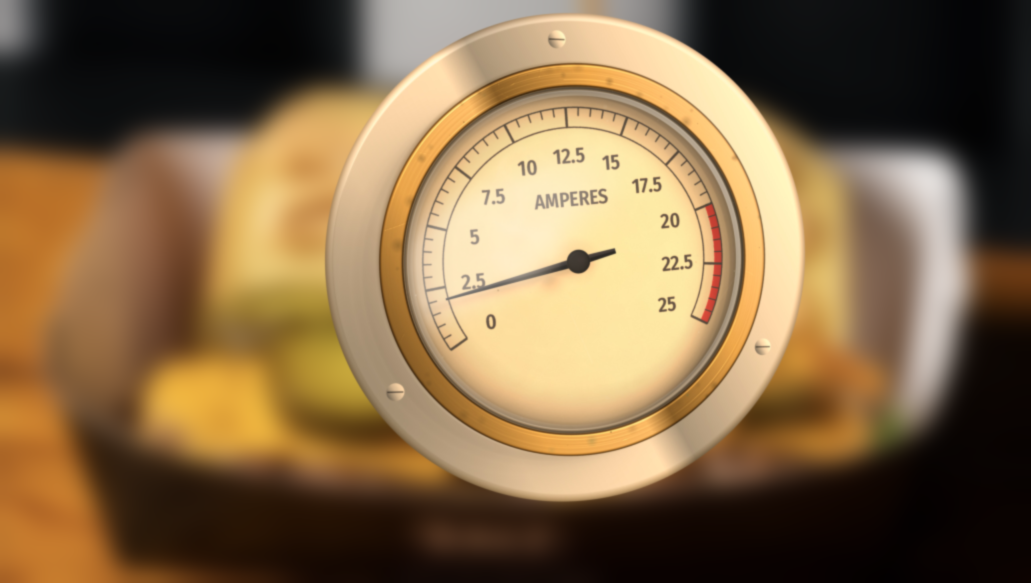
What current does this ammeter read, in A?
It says 2 A
